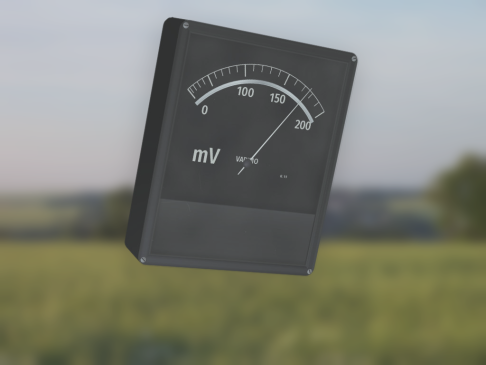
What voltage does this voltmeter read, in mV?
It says 175 mV
